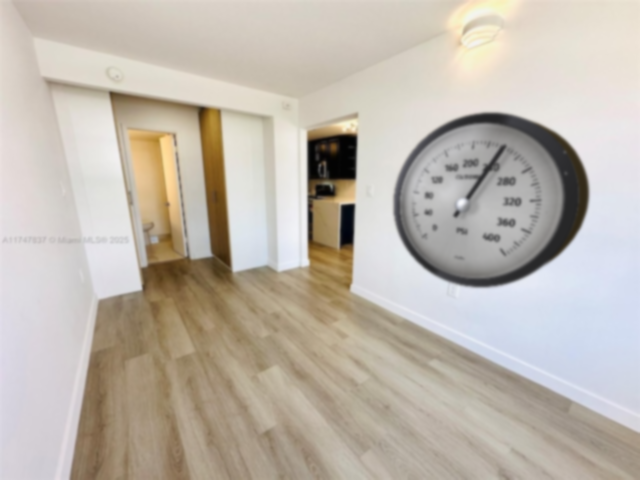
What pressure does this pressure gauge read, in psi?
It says 240 psi
